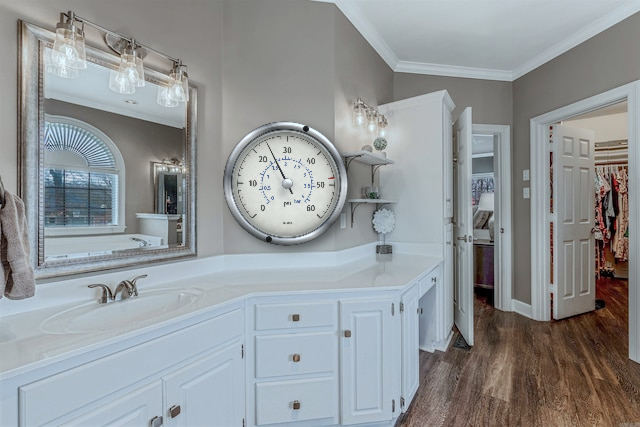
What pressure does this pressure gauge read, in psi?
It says 24 psi
